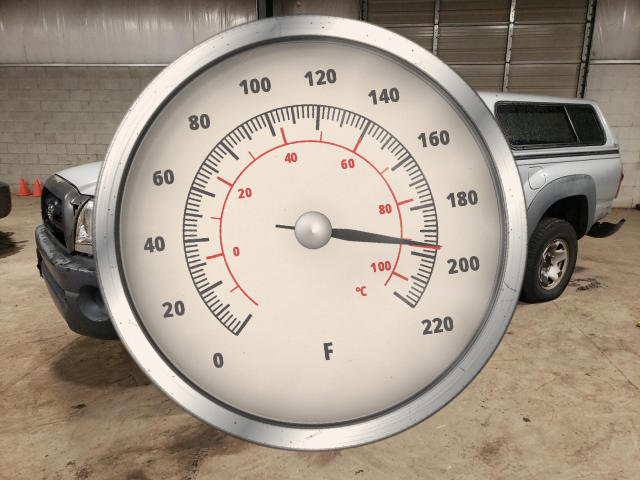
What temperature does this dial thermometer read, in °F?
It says 196 °F
